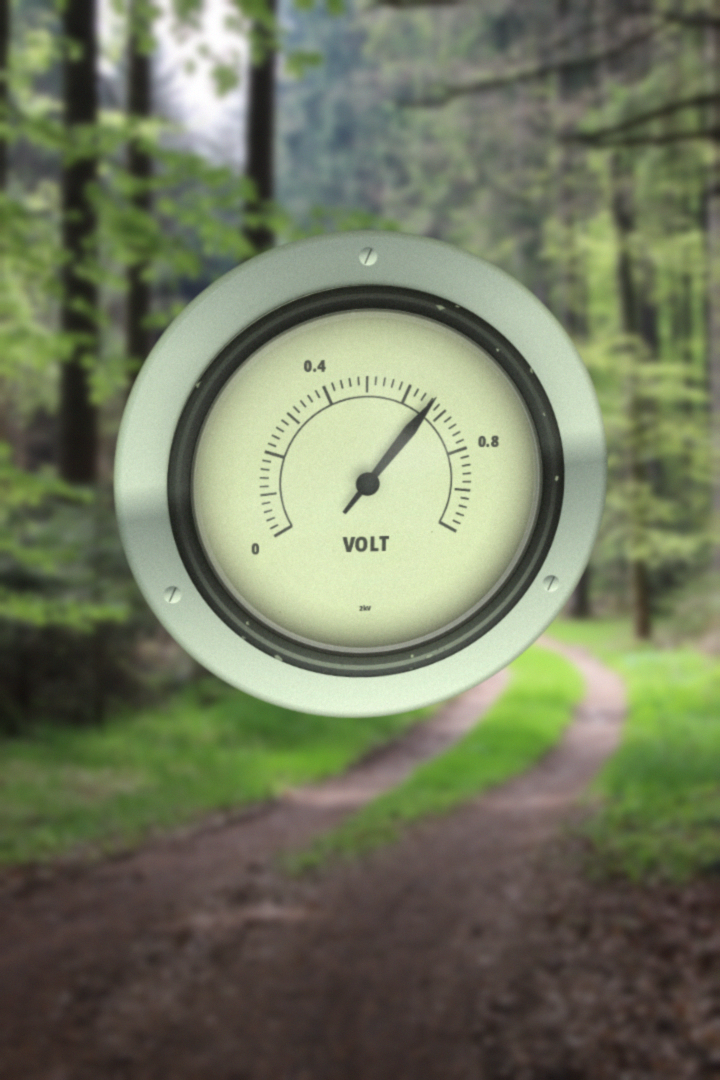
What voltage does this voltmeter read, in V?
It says 0.66 V
